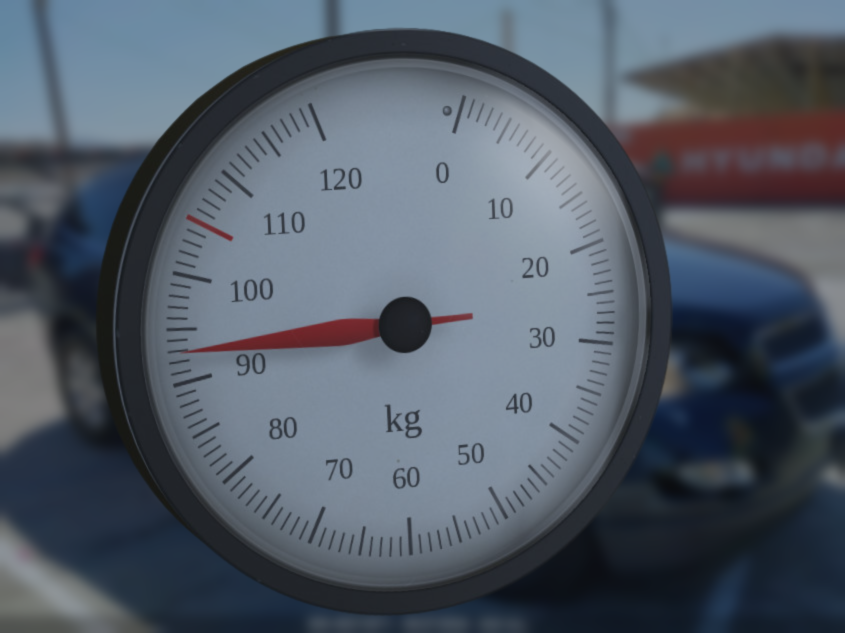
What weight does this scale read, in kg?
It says 93 kg
